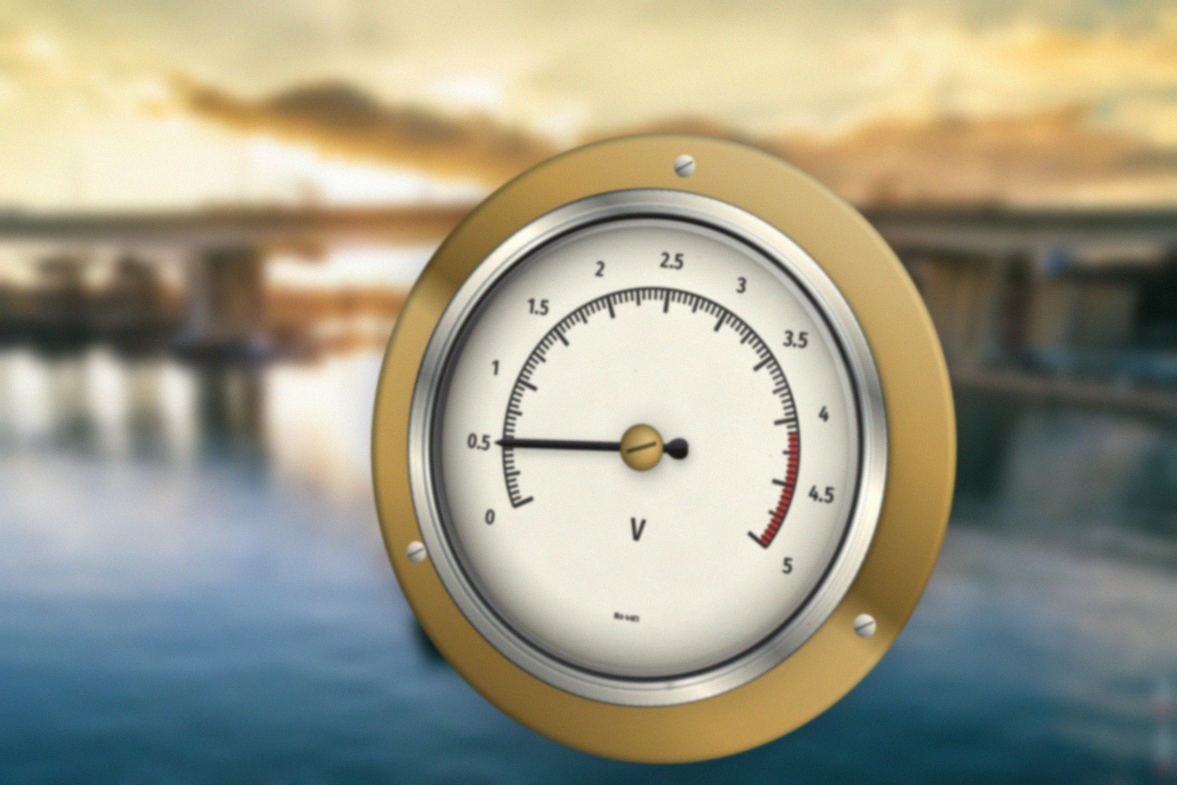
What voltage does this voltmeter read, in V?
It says 0.5 V
